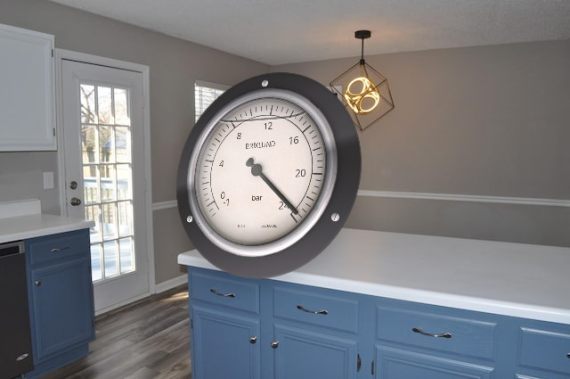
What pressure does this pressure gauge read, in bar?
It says 23.5 bar
